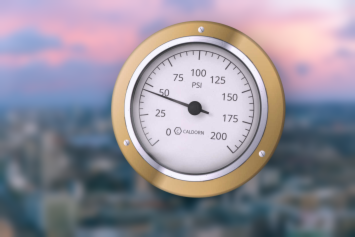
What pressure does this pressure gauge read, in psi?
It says 45 psi
